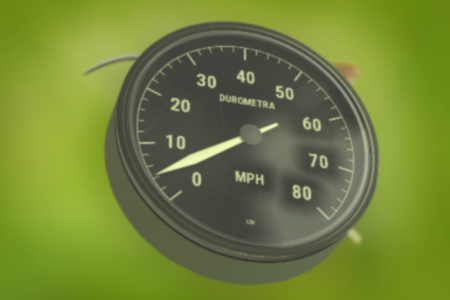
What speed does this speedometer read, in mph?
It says 4 mph
